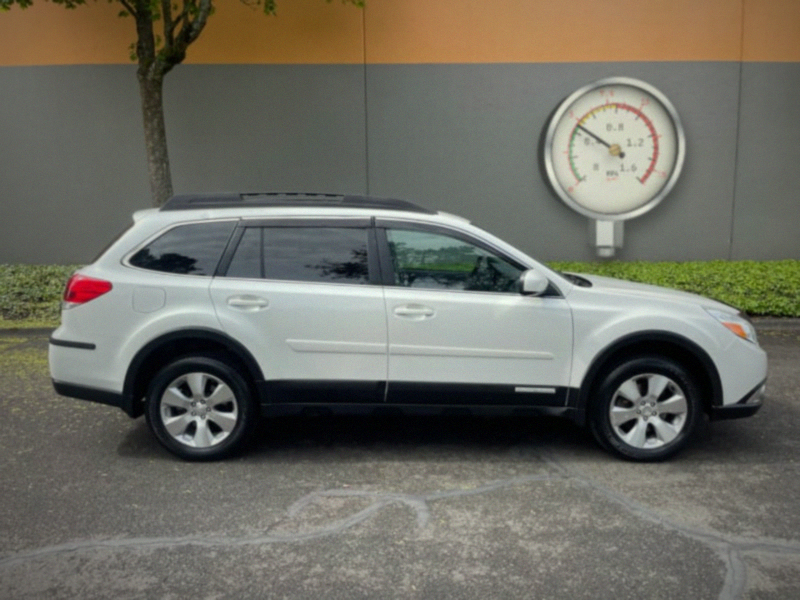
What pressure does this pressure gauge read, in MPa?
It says 0.45 MPa
